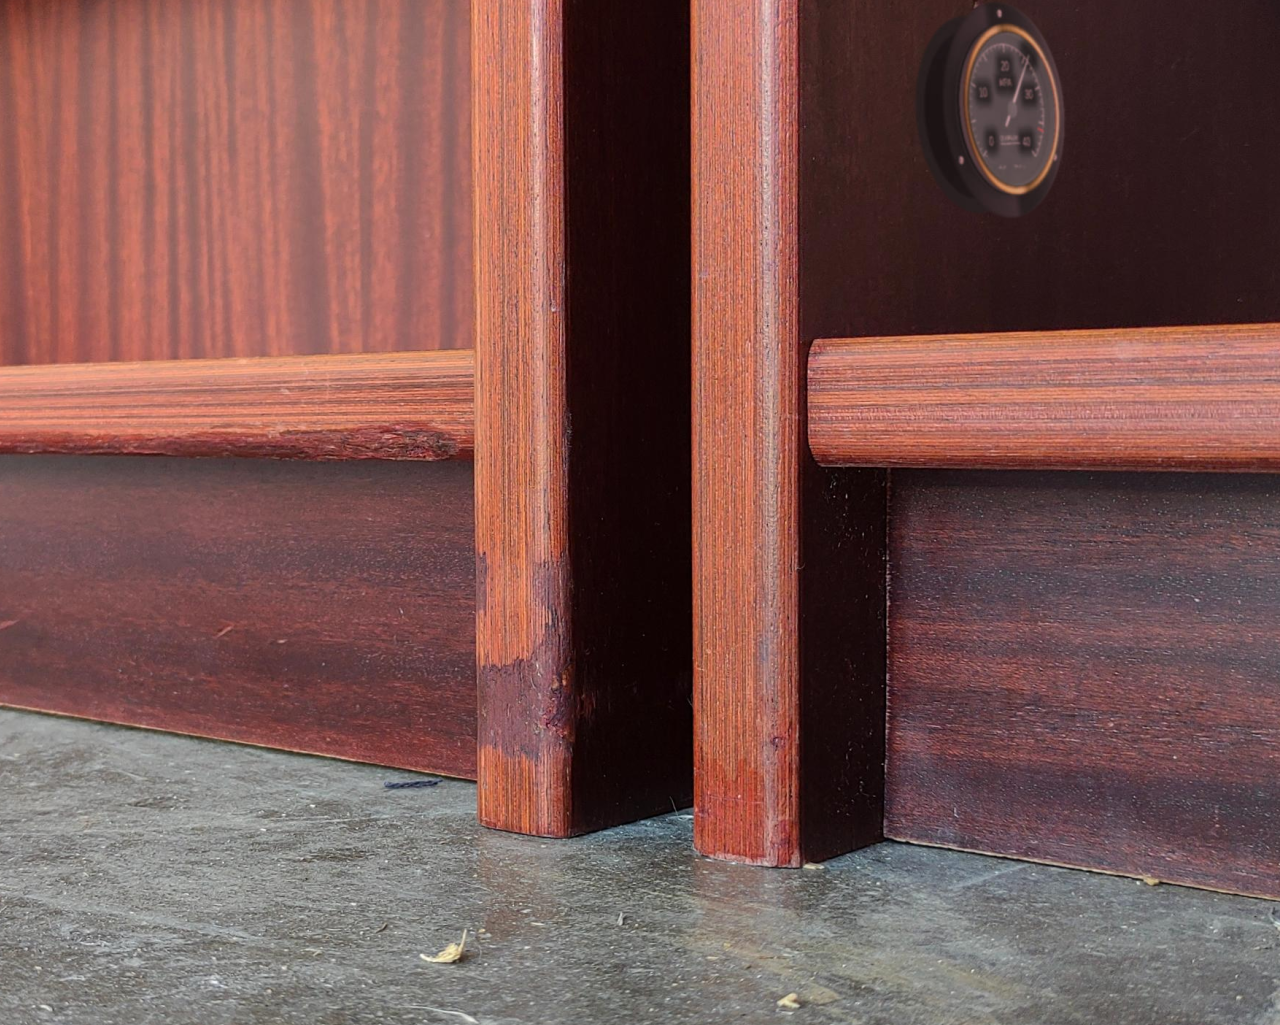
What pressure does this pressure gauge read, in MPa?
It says 25 MPa
